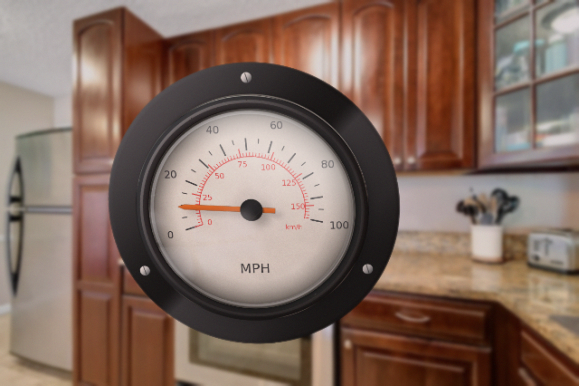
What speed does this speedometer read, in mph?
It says 10 mph
